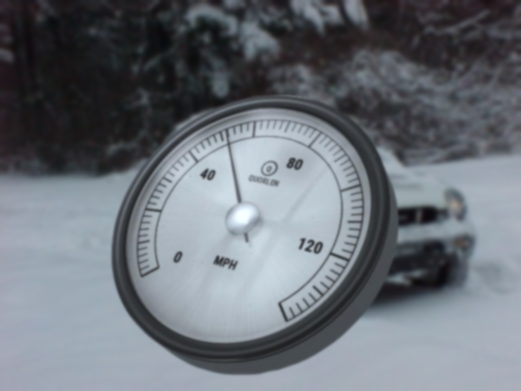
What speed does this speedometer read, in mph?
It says 52 mph
